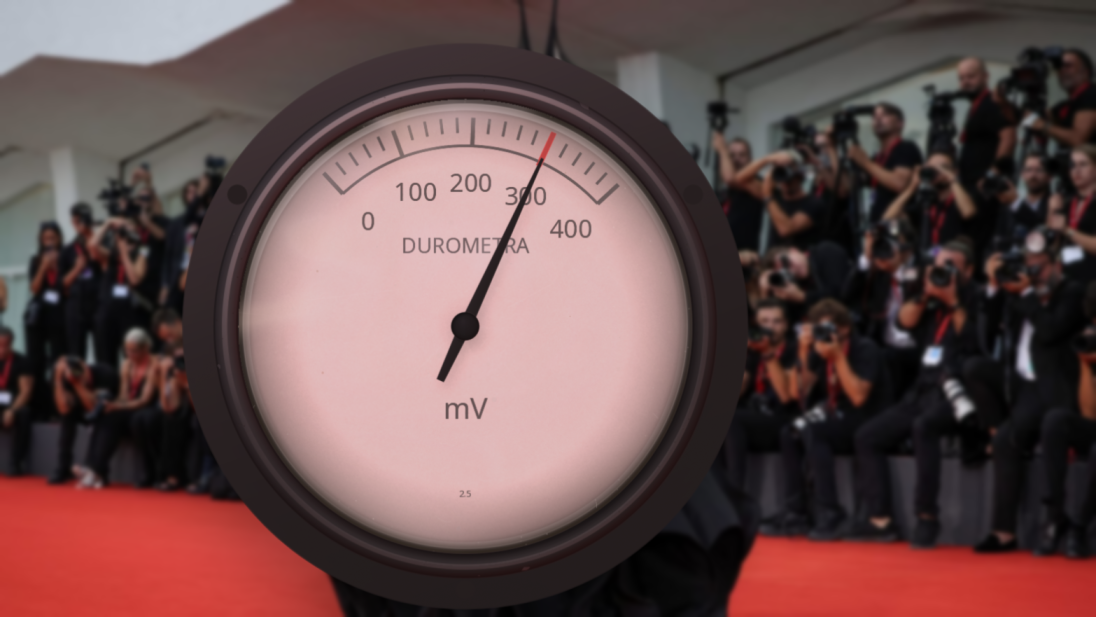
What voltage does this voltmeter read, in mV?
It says 300 mV
